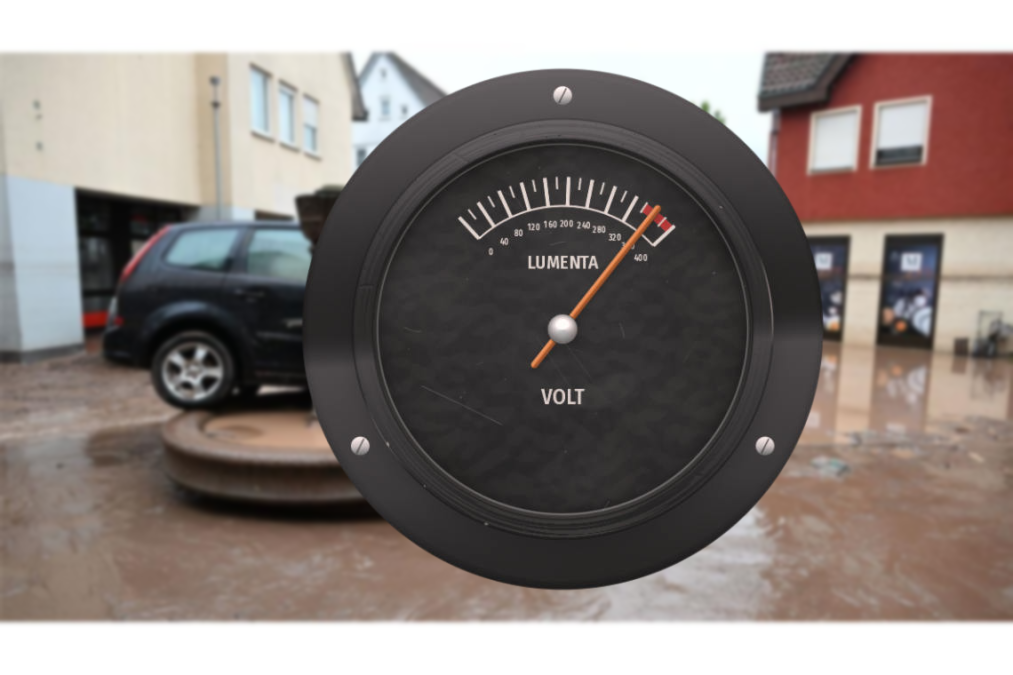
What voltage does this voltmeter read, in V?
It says 360 V
